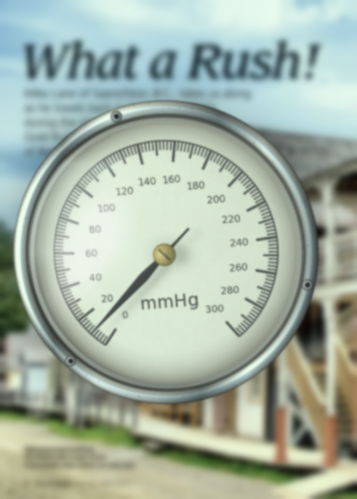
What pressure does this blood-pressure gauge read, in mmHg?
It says 10 mmHg
